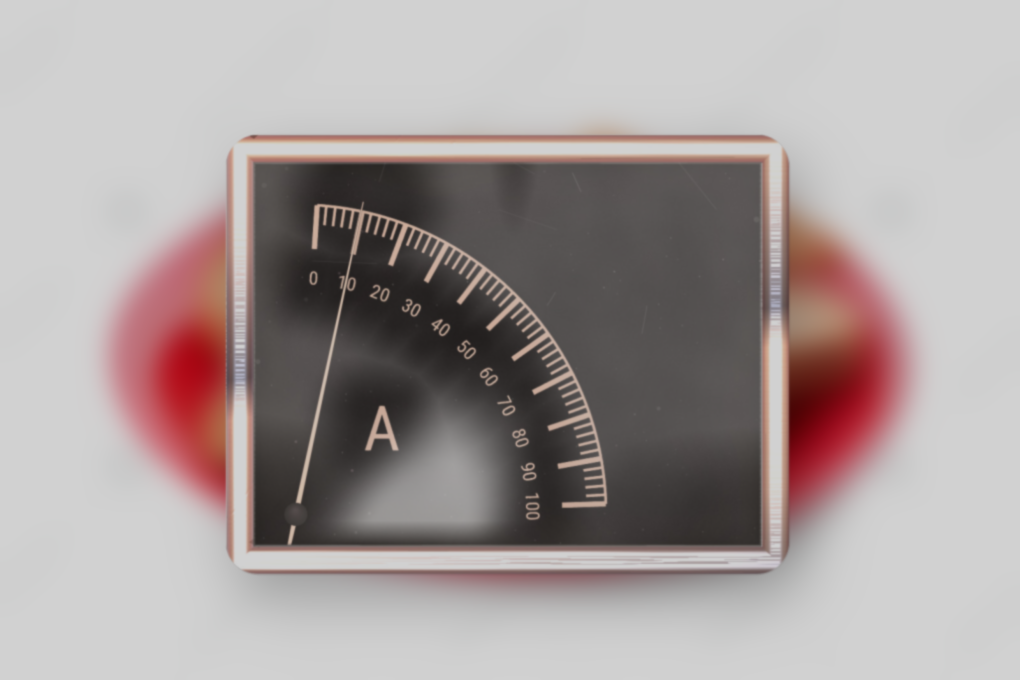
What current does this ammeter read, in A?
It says 10 A
